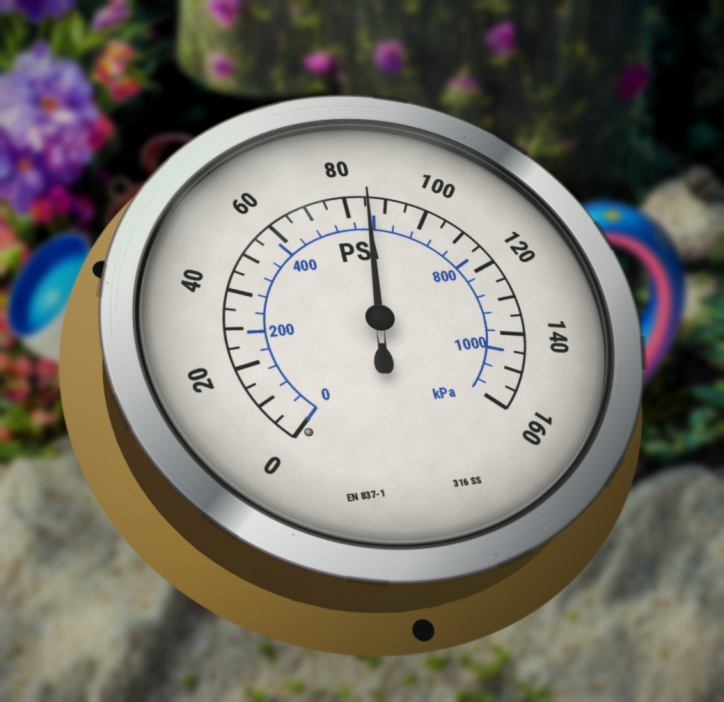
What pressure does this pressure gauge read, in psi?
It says 85 psi
